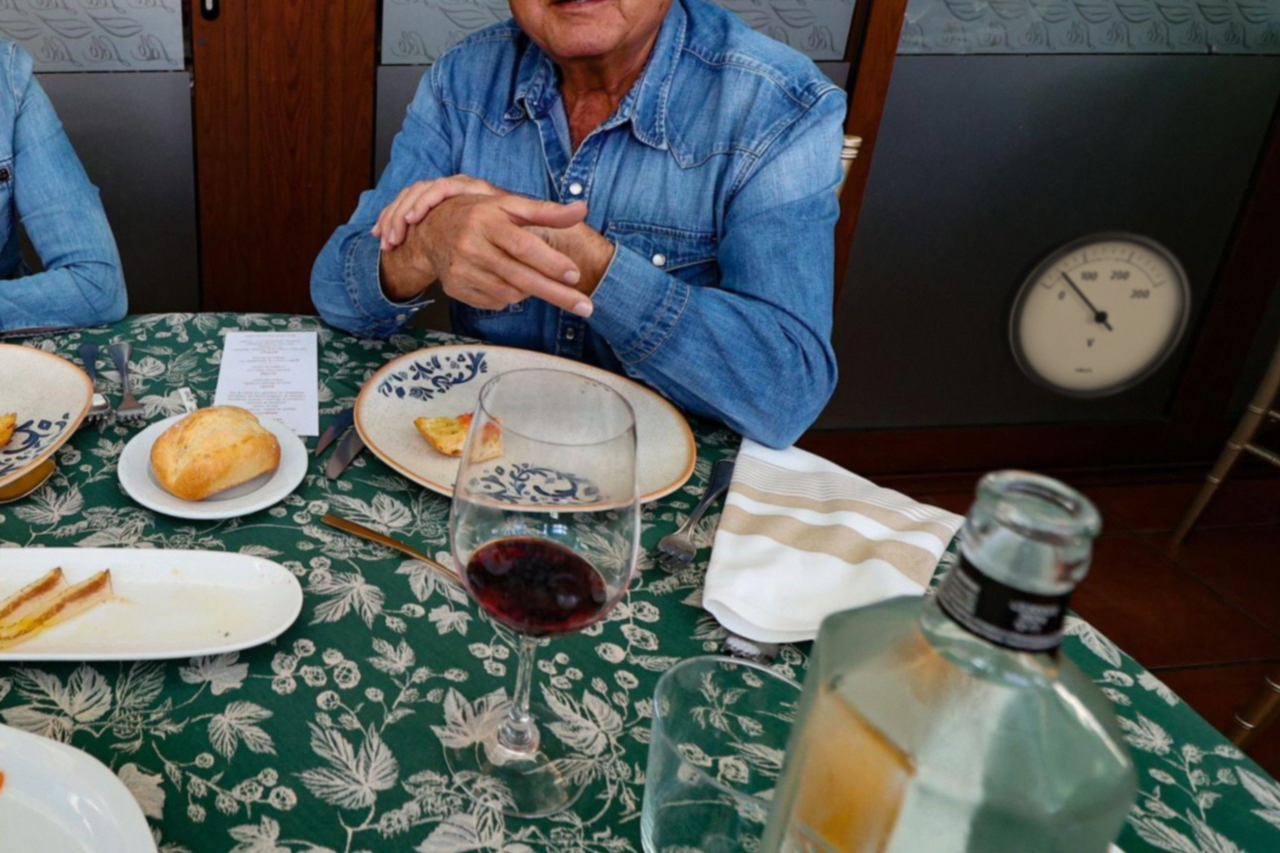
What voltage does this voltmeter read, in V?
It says 40 V
